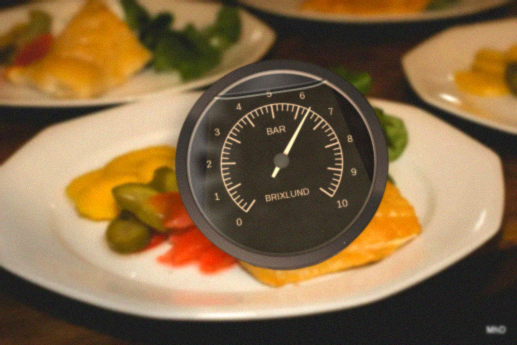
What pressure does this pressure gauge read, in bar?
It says 6.4 bar
